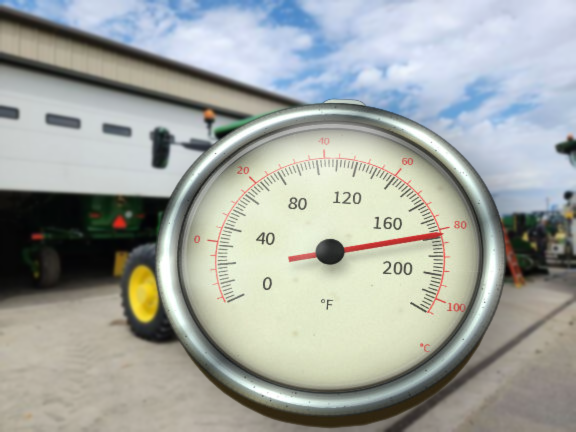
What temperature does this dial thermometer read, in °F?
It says 180 °F
